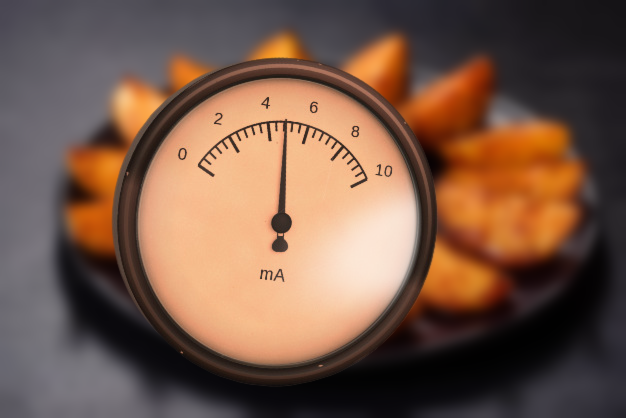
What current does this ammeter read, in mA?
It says 4.8 mA
